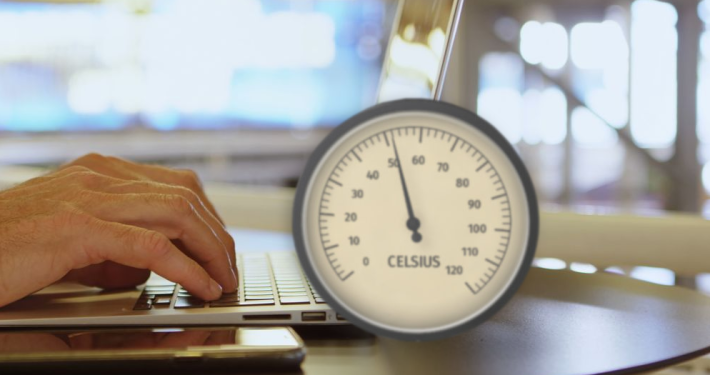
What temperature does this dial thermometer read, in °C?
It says 52 °C
